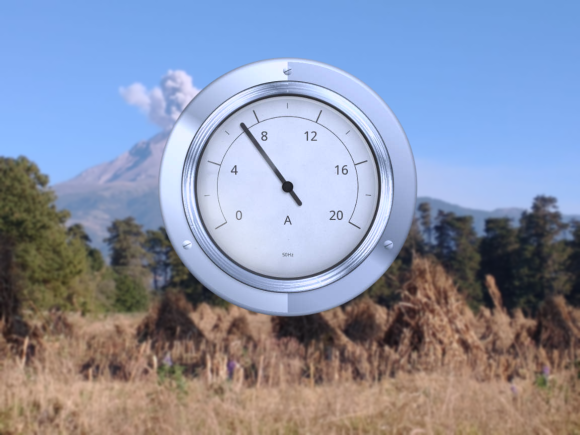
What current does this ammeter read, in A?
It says 7 A
